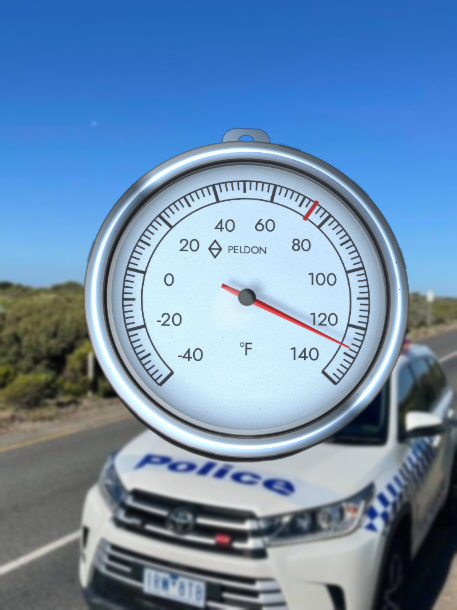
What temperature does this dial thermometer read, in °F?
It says 128 °F
